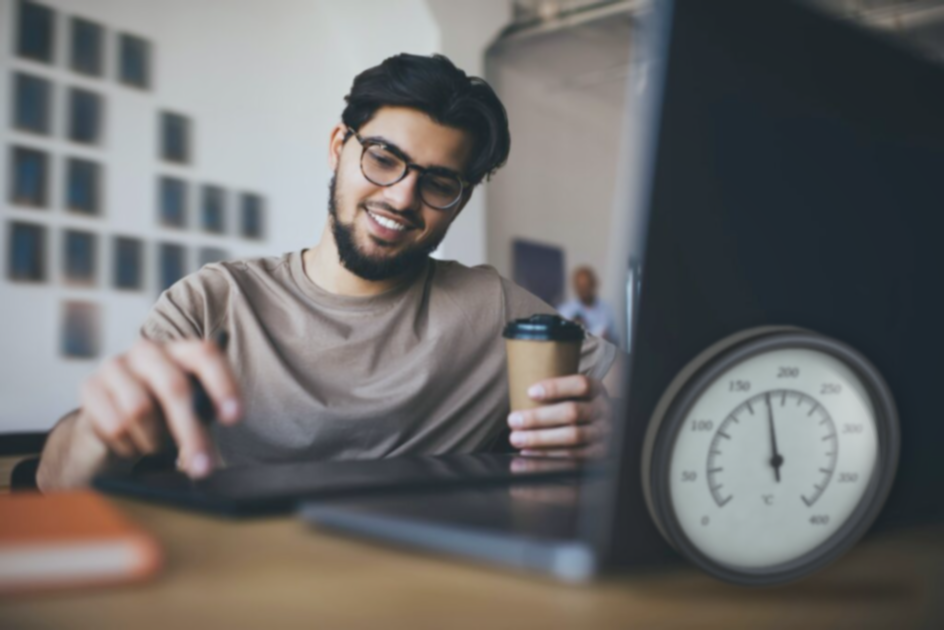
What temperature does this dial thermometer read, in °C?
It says 175 °C
